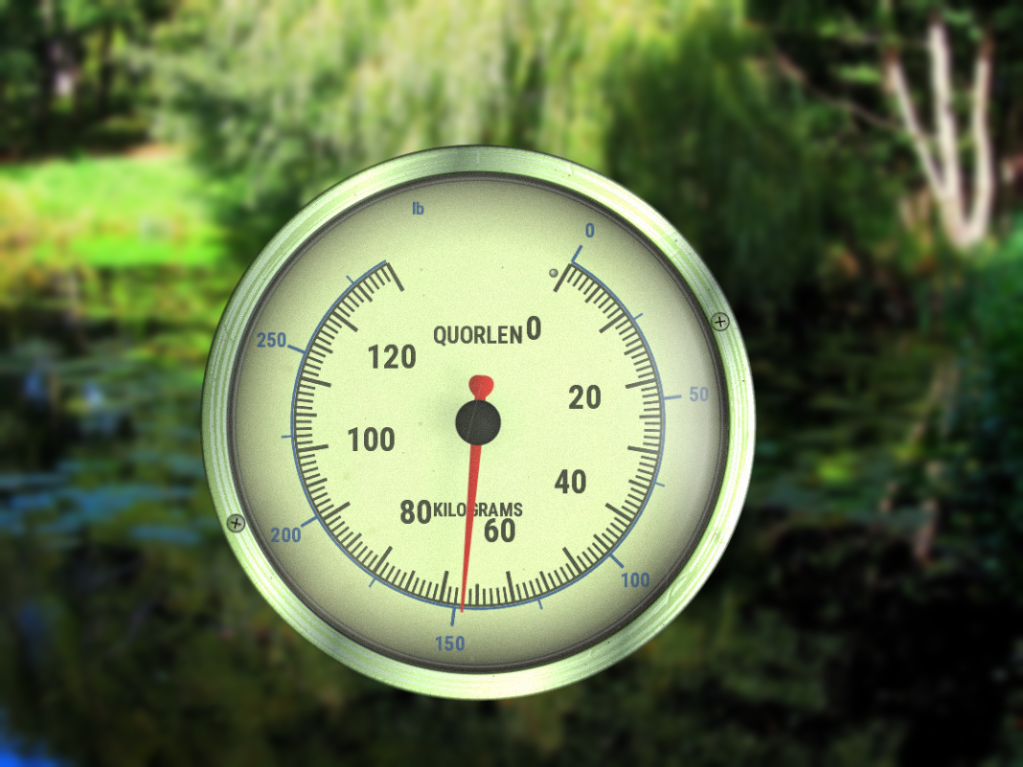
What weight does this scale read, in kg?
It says 67 kg
